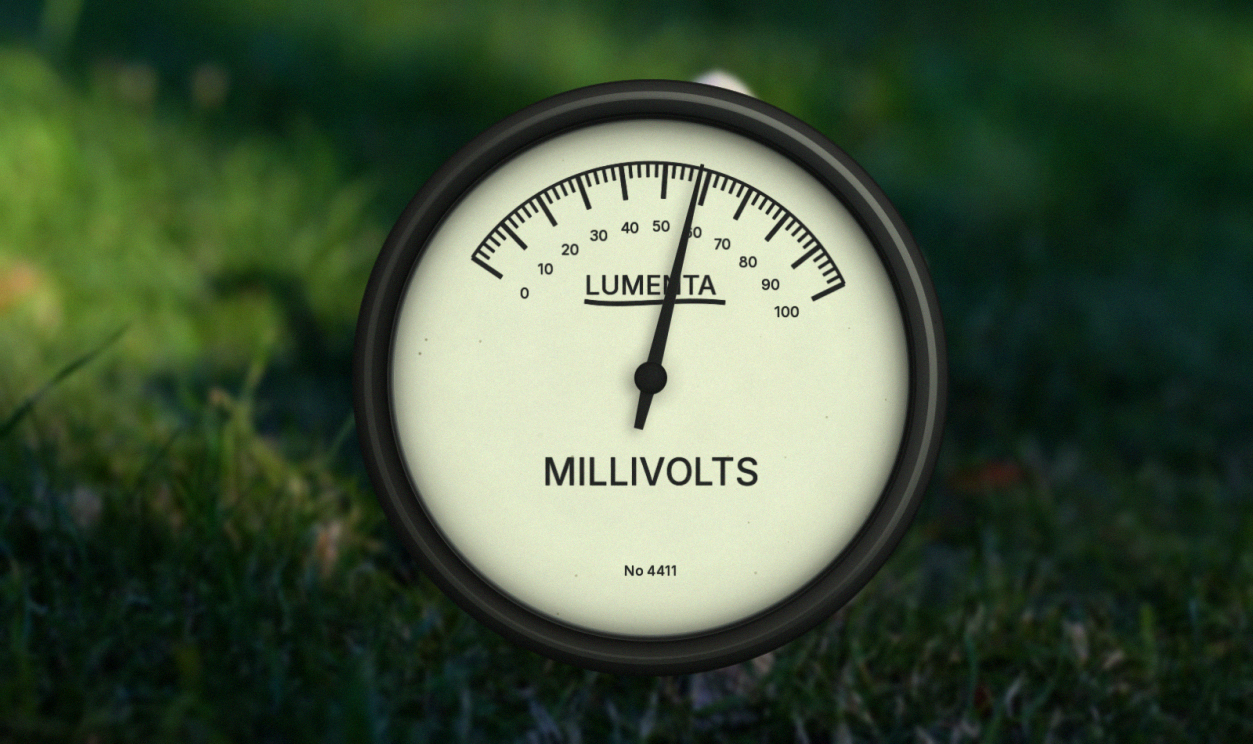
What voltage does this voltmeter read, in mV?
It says 58 mV
